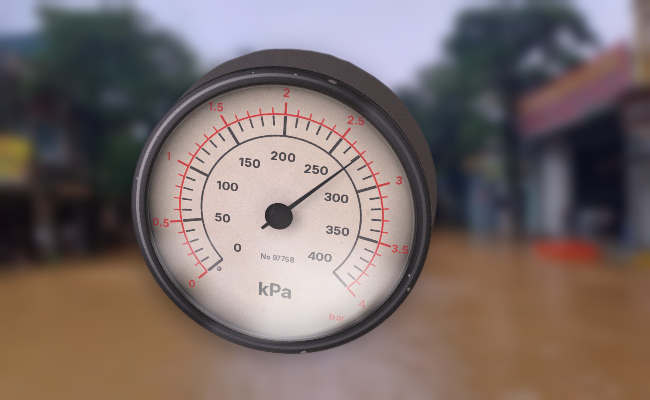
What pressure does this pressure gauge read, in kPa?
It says 270 kPa
